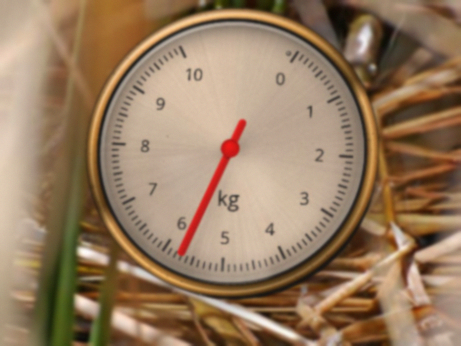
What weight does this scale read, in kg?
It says 5.7 kg
